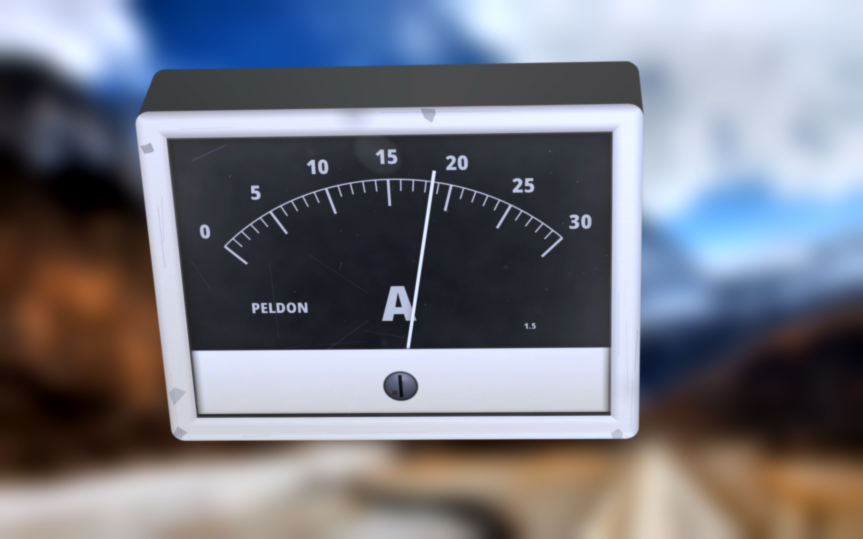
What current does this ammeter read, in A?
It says 18.5 A
